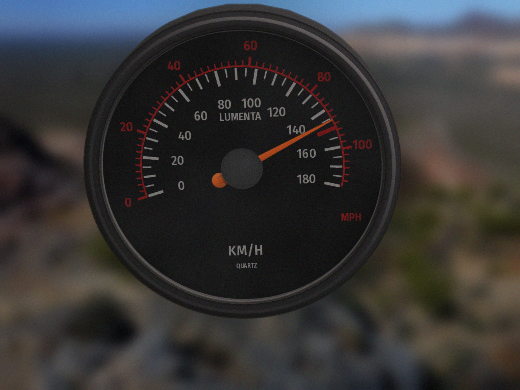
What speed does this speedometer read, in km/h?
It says 145 km/h
